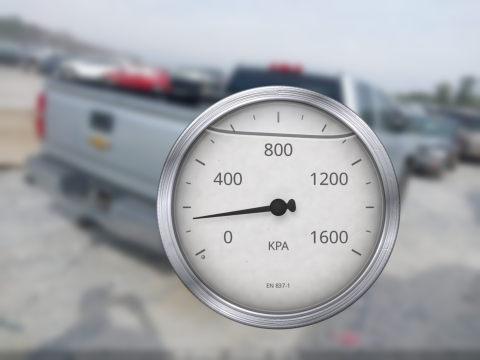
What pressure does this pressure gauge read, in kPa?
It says 150 kPa
